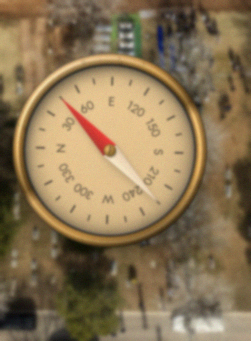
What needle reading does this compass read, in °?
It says 45 °
